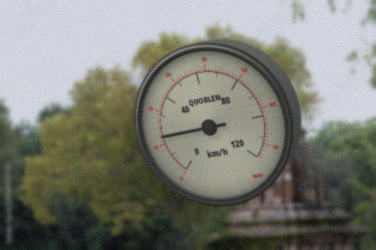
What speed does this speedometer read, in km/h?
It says 20 km/h
